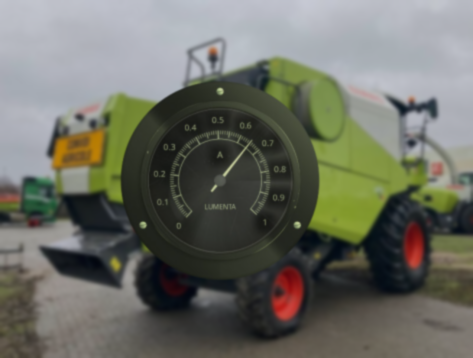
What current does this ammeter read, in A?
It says 0.65 A
